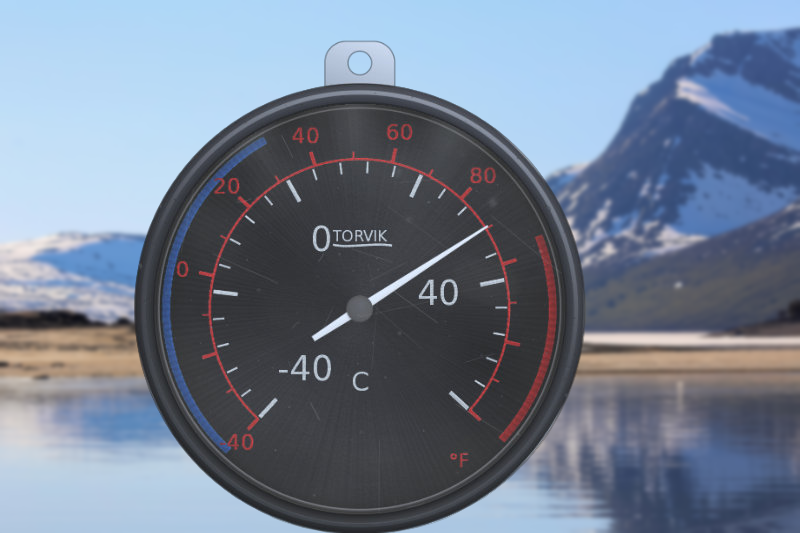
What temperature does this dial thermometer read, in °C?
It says 32 °C
